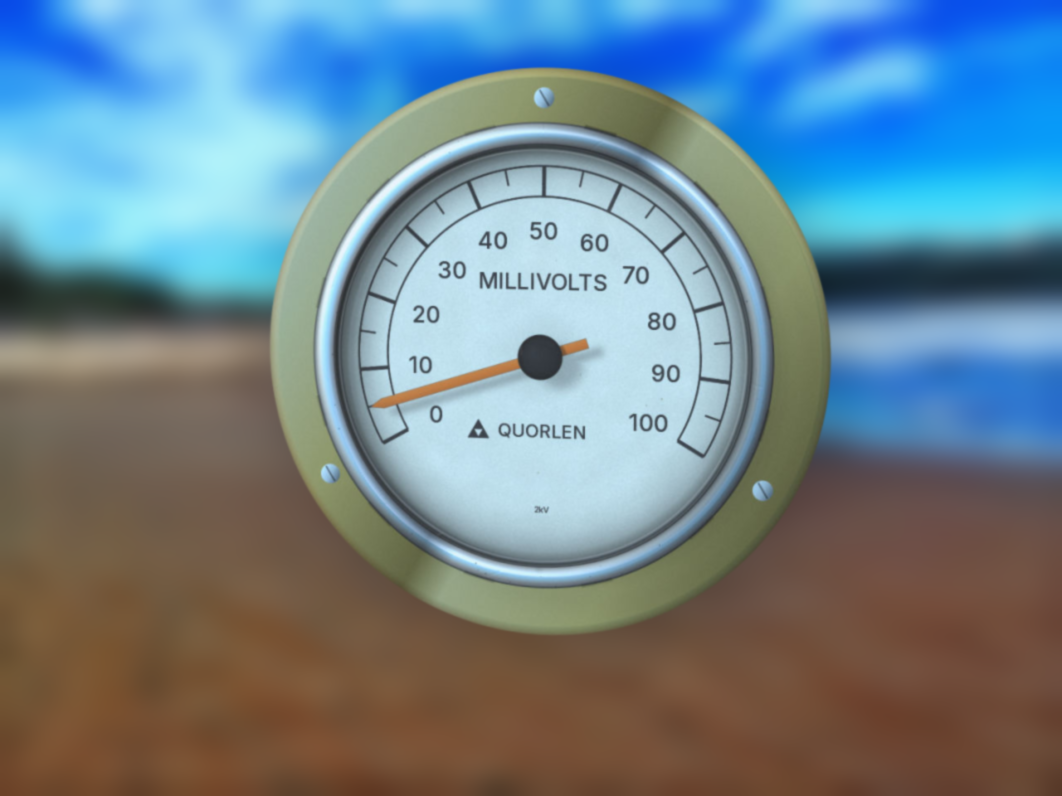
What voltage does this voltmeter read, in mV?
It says 5 mV
